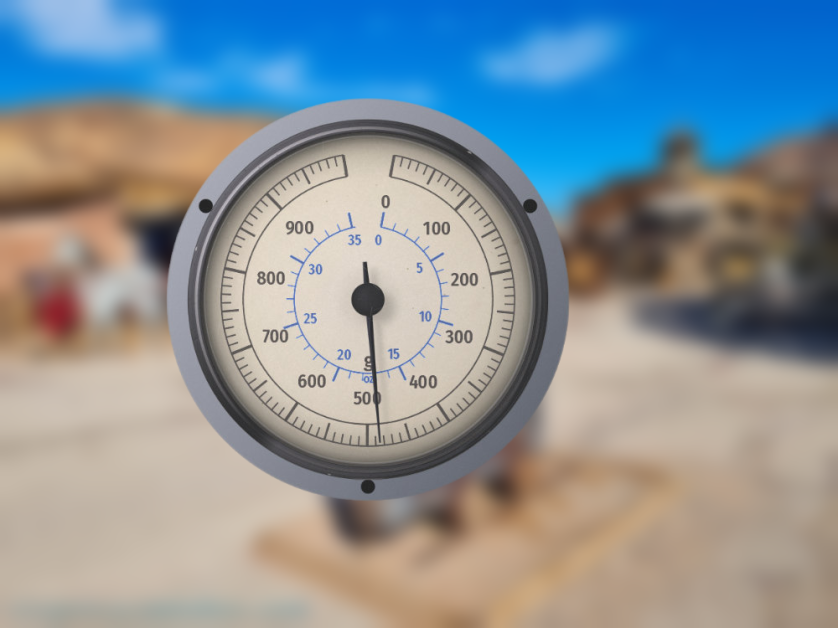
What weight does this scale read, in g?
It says 485 g
